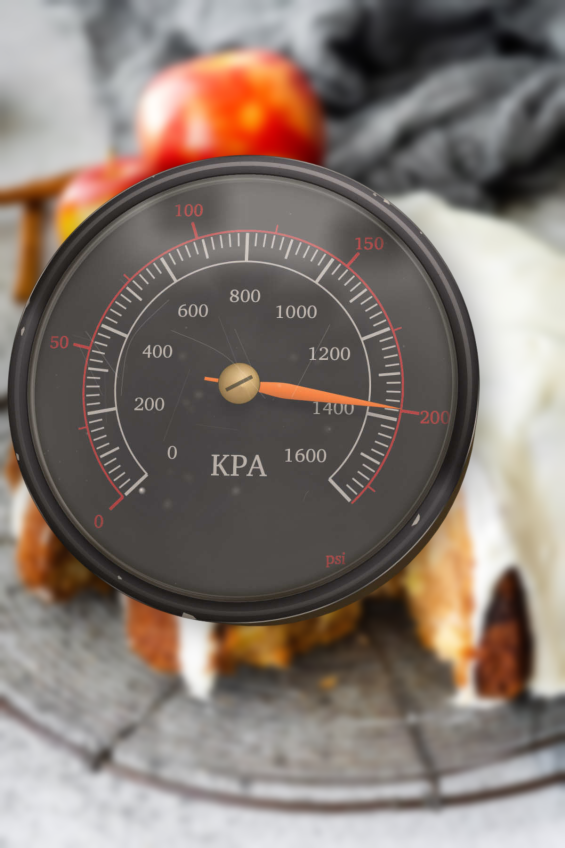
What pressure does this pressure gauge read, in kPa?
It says 1380 kPa
